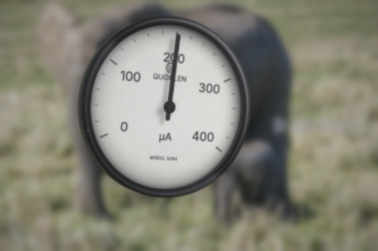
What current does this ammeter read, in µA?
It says 200 µA
